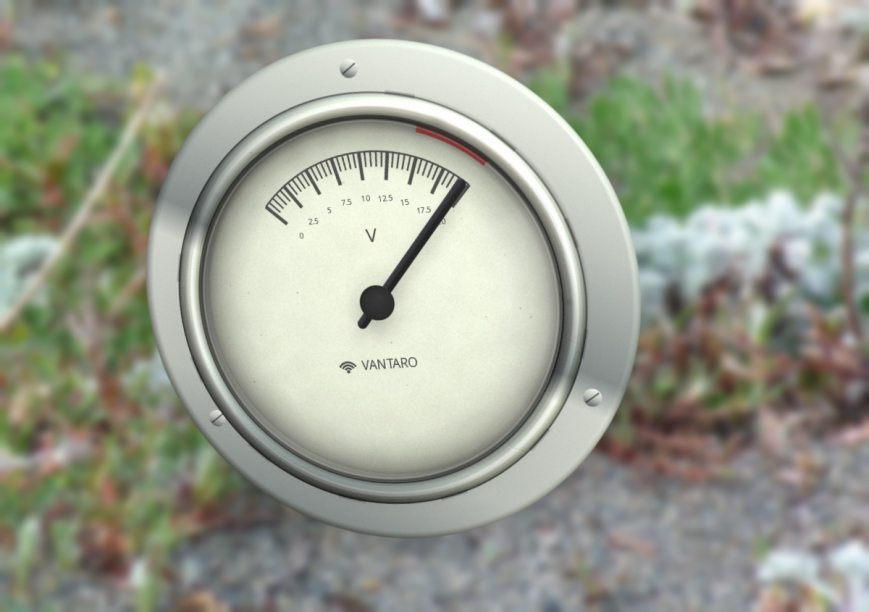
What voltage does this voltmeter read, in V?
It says 19.5 V
